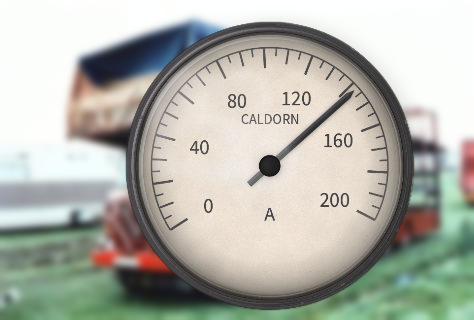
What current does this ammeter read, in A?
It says 142.5 A
